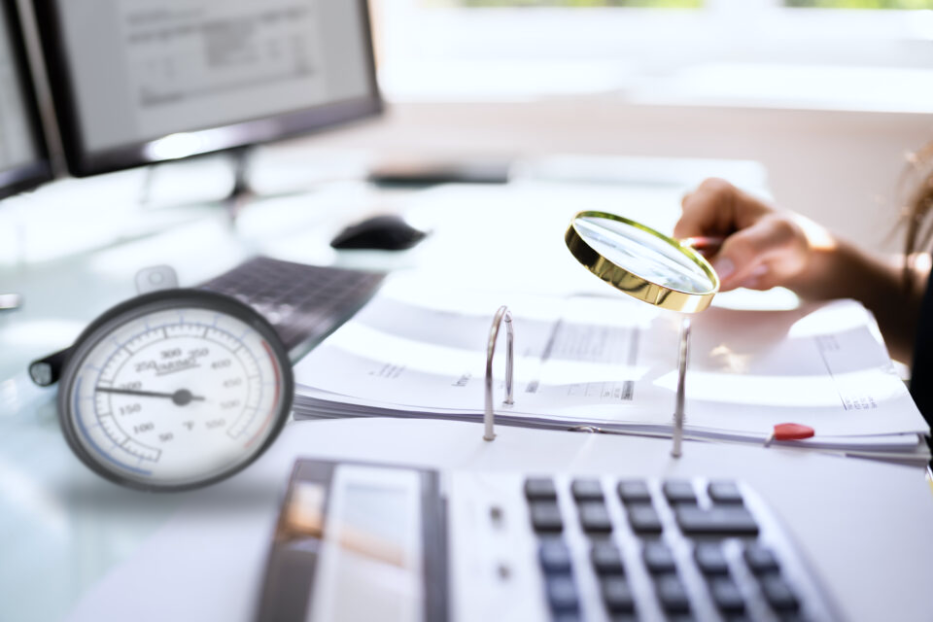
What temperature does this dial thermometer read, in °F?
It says 190 °F
